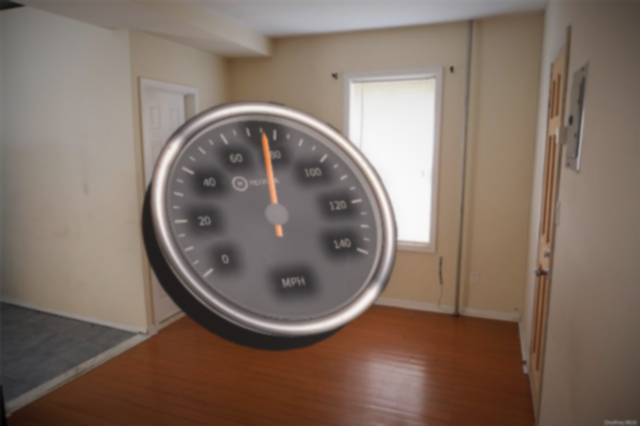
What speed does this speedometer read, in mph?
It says 75 mph
